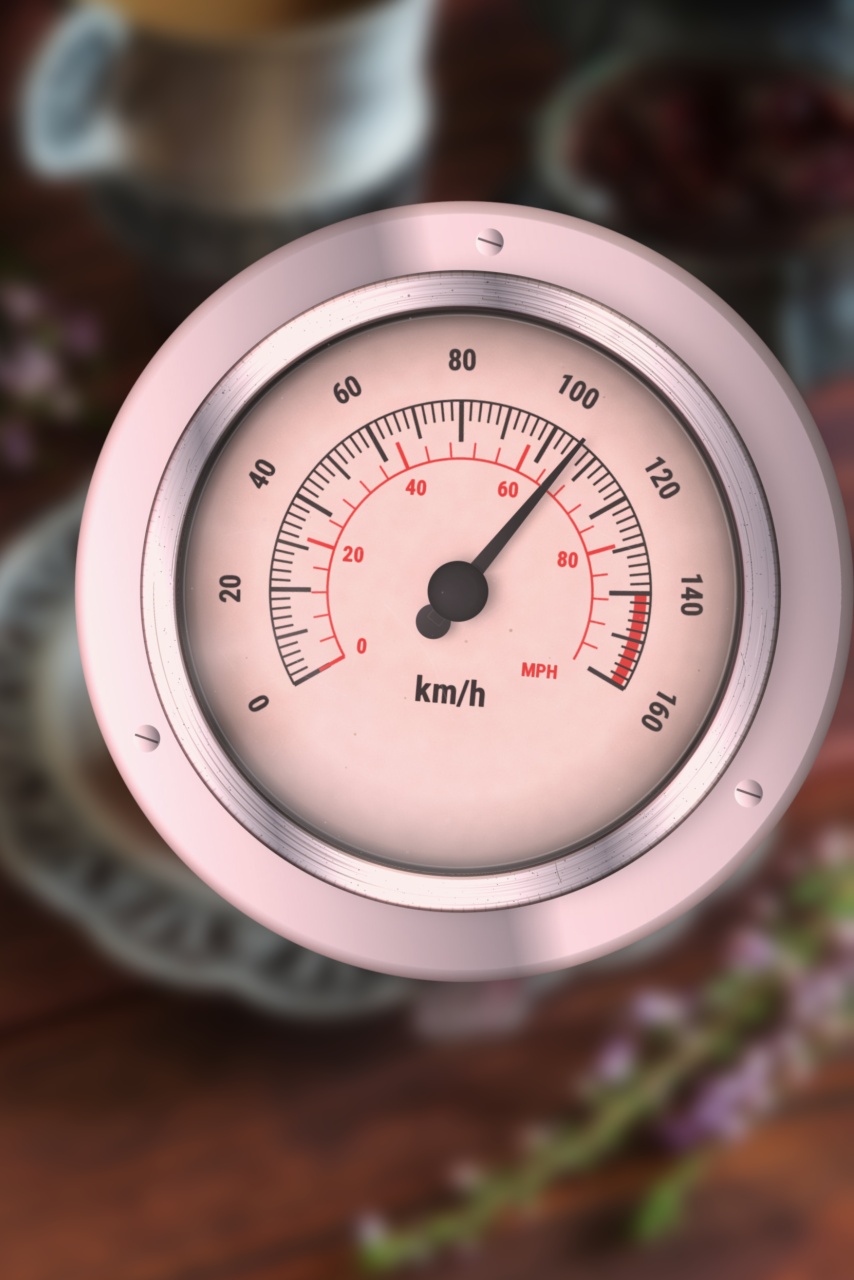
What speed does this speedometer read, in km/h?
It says 106 km/h
